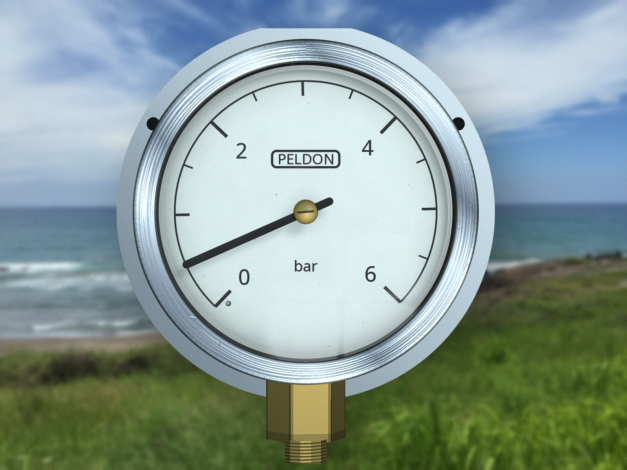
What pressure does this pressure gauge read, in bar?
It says 0.5 bar
